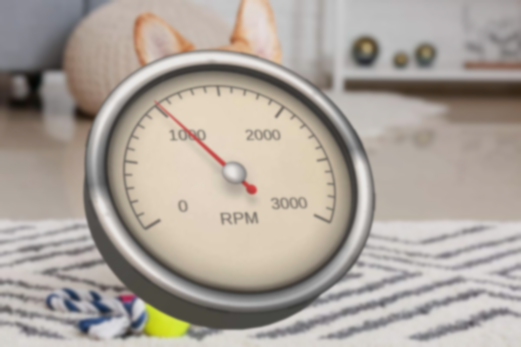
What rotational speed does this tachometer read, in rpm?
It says 1000 rpm
